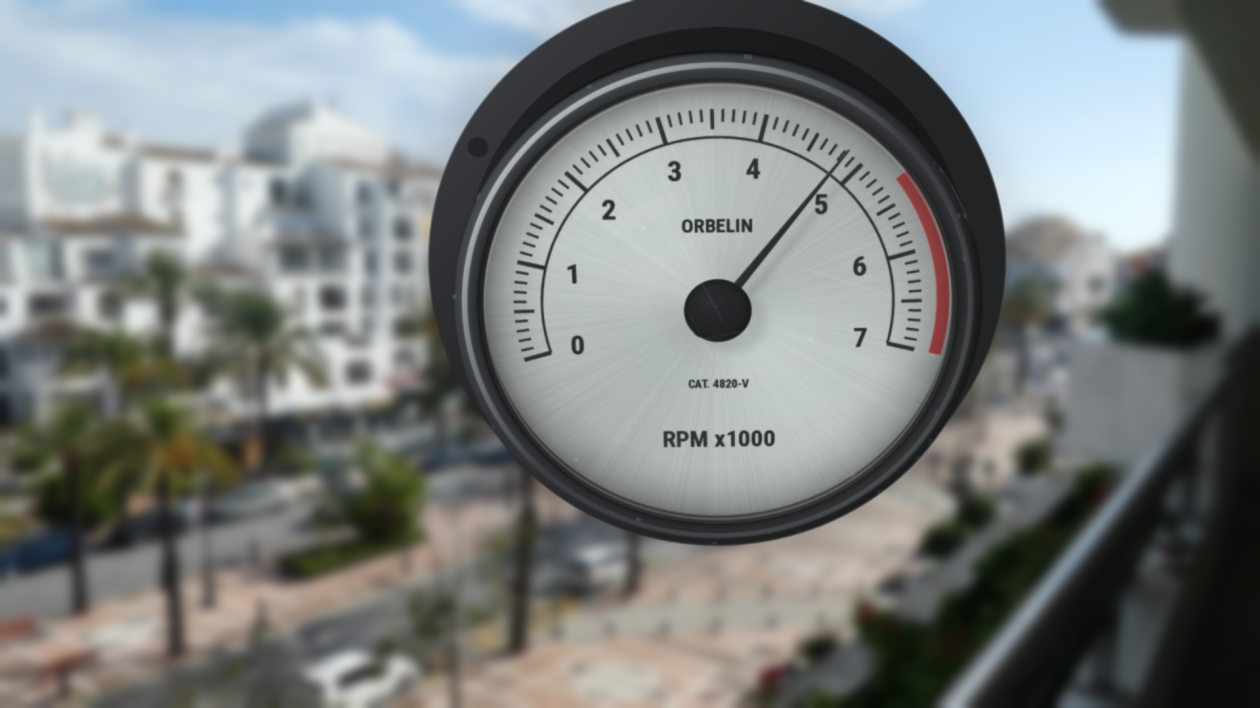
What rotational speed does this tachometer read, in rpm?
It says 4800 rpm
